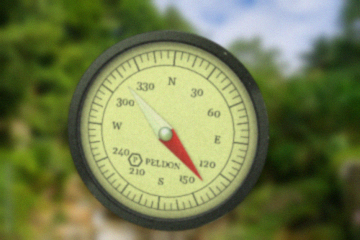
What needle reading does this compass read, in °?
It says 135 °
